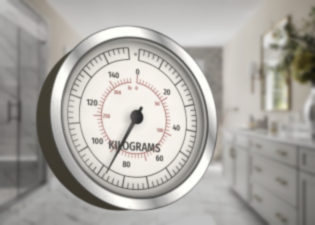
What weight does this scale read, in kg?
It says 88 kg
